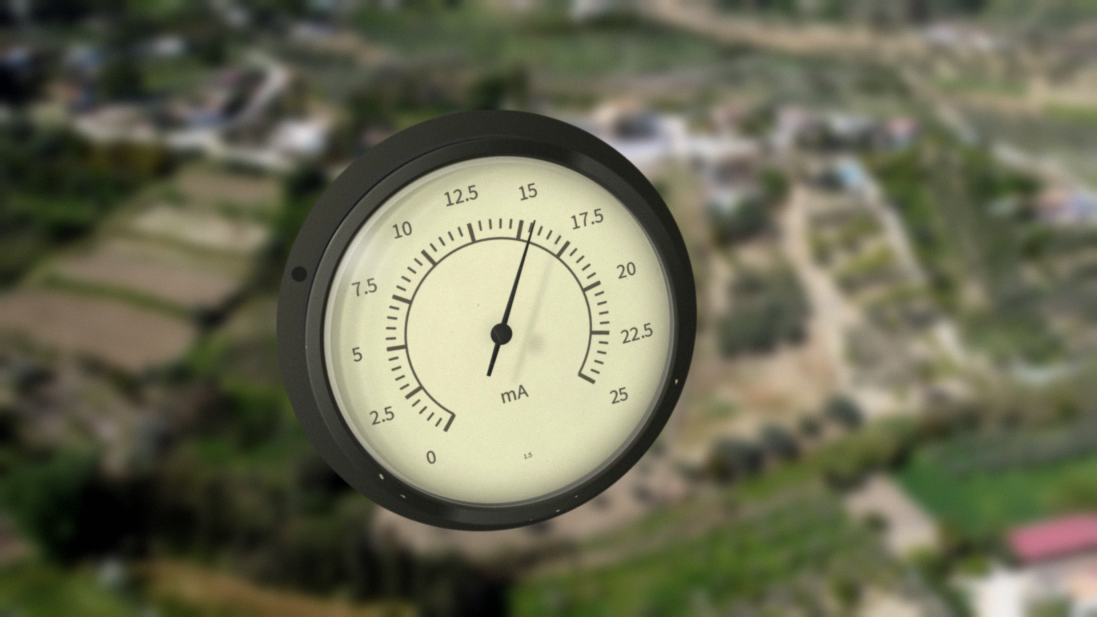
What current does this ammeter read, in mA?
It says 15.5 mA
